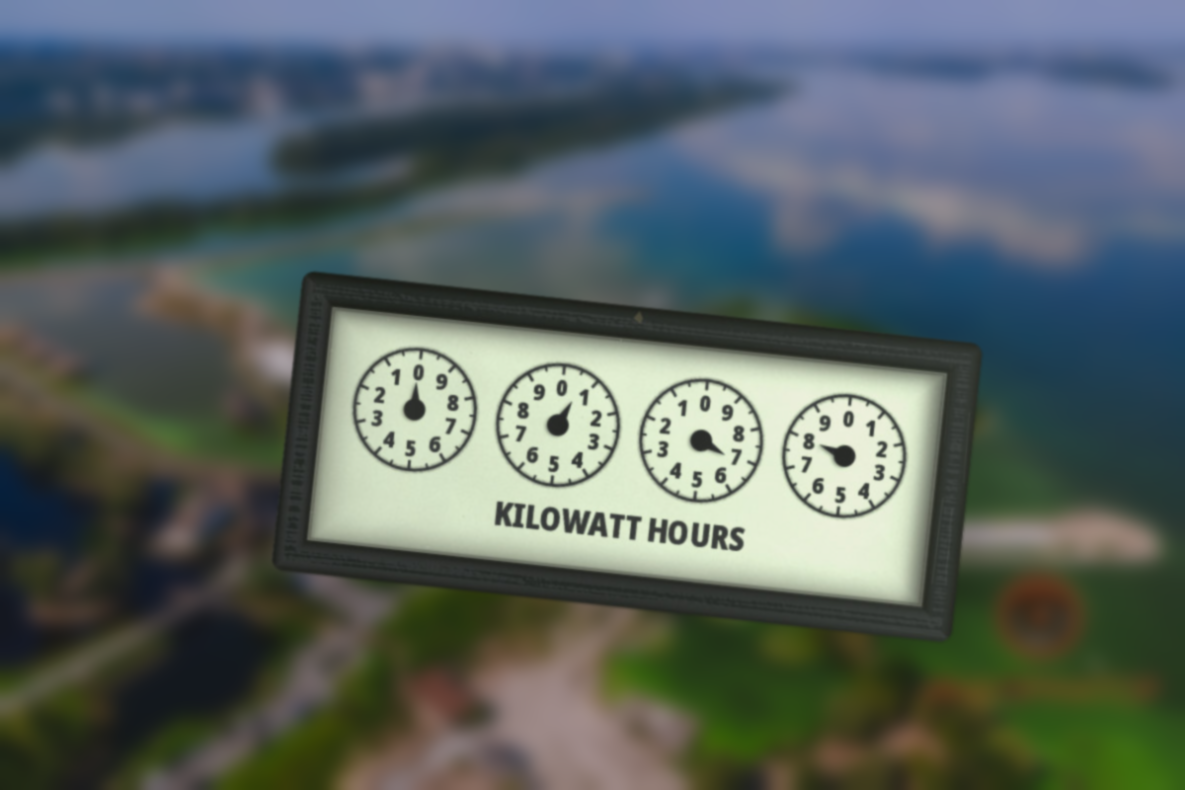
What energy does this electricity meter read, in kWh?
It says 68 kWh
